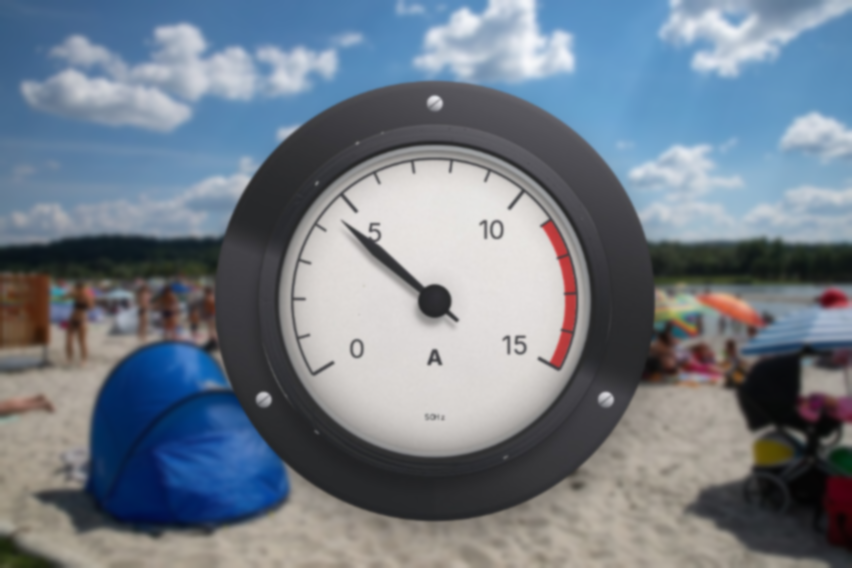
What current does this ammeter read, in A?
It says 4.5 A
